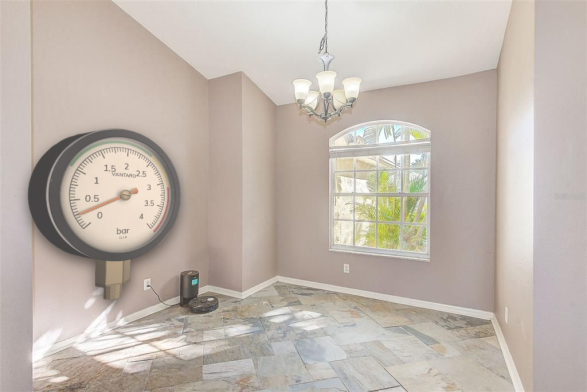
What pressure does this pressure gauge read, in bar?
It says 0.25 bar
